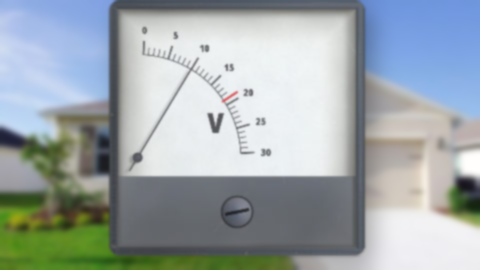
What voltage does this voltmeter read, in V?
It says 10 V
